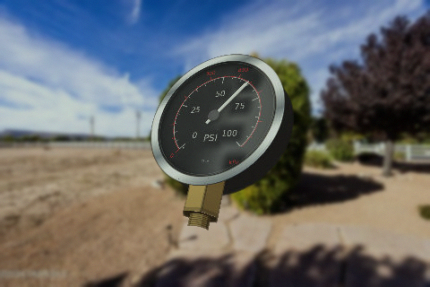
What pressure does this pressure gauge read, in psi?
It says 65 psi
